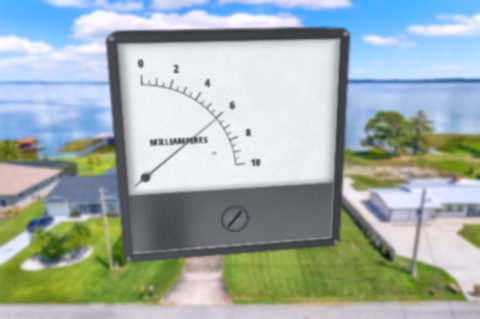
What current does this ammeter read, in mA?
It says 6 mA
